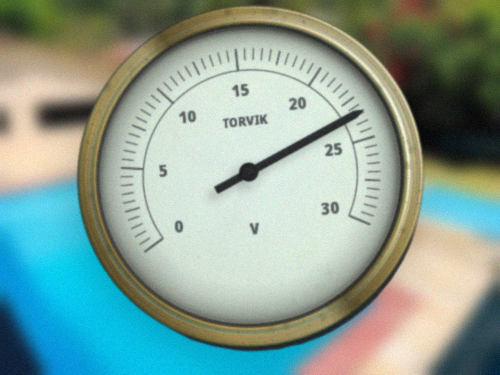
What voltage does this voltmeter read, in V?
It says 23.5 V
